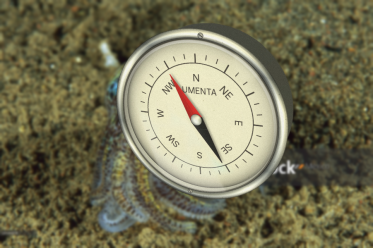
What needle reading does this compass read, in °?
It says 330 °
